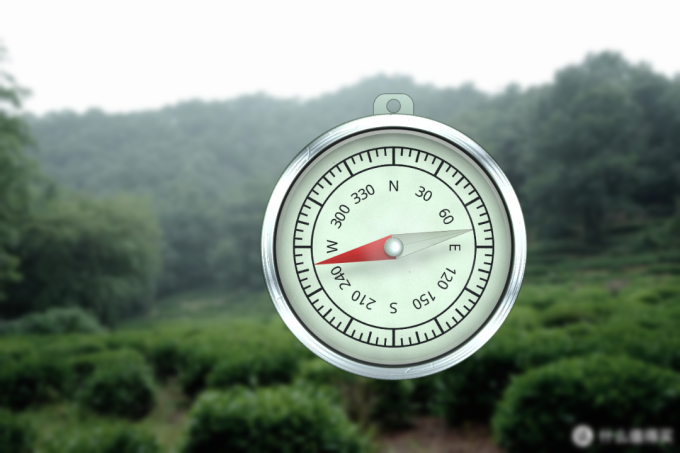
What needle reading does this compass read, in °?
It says 257.5 °
